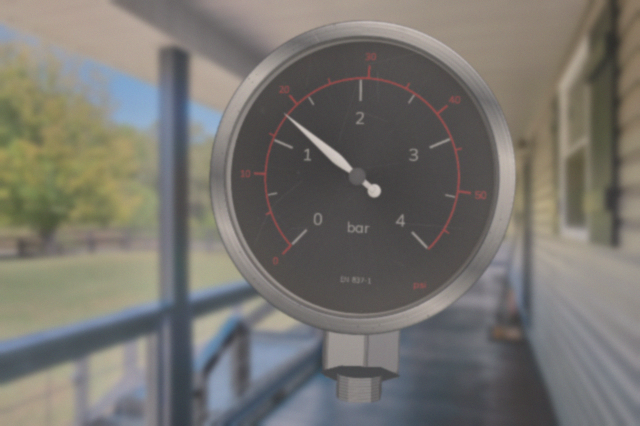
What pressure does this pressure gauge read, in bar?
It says 1.25 bar
